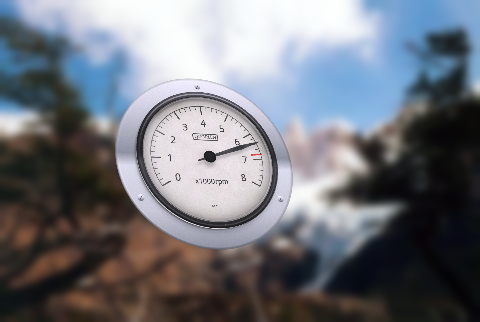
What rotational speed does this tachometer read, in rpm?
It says 6400 rpm
